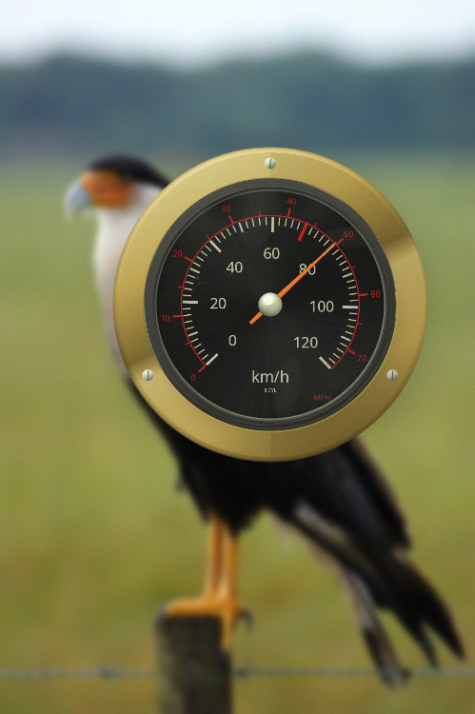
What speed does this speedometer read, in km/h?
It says 80 km/h
